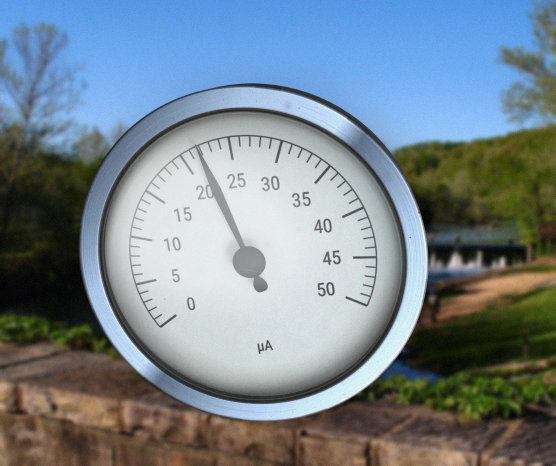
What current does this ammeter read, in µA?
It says 22 µA
